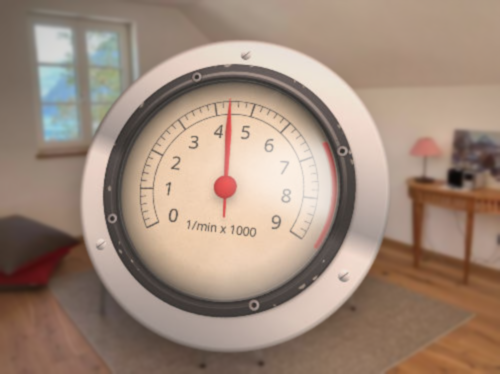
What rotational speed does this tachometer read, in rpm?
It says 4400 rpm
